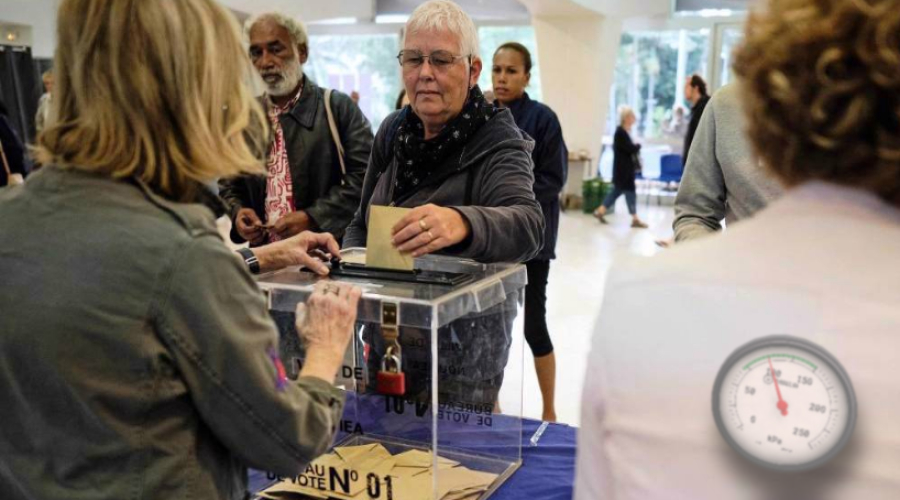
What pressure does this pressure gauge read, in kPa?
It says 100 kPa
